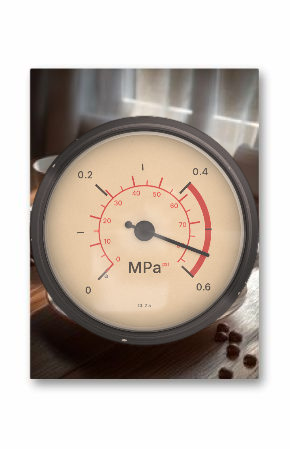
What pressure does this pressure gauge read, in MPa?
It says 0.55 MPa
